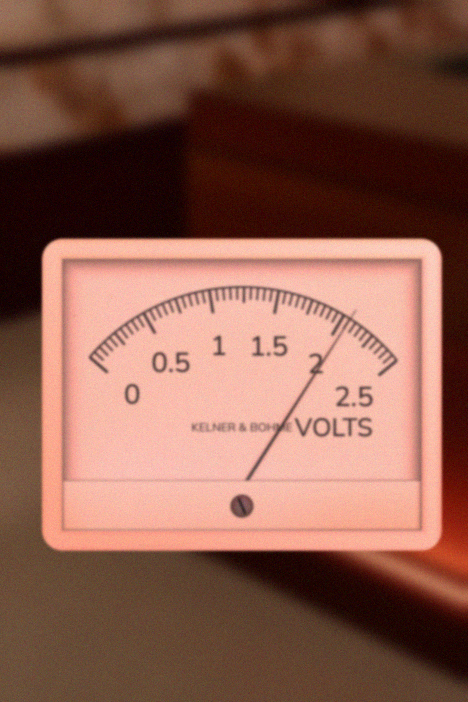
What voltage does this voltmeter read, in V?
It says 2.05 V
